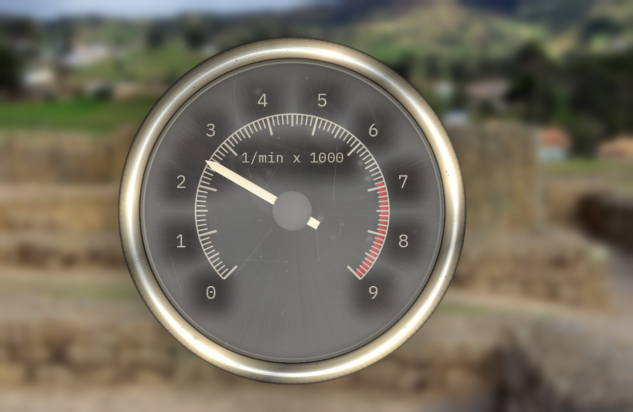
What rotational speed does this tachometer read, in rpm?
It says 2500 rpm
